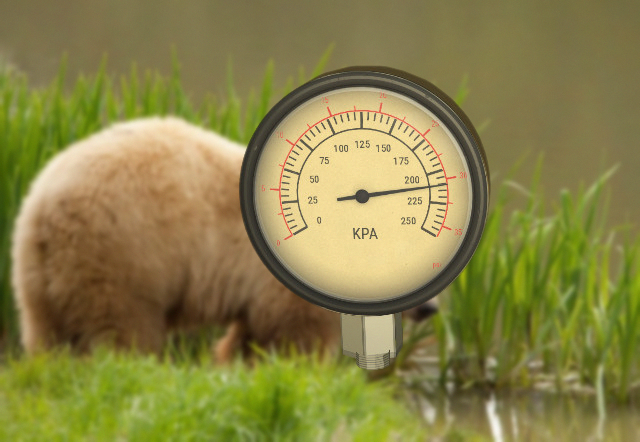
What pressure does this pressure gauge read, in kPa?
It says 210 kPa
